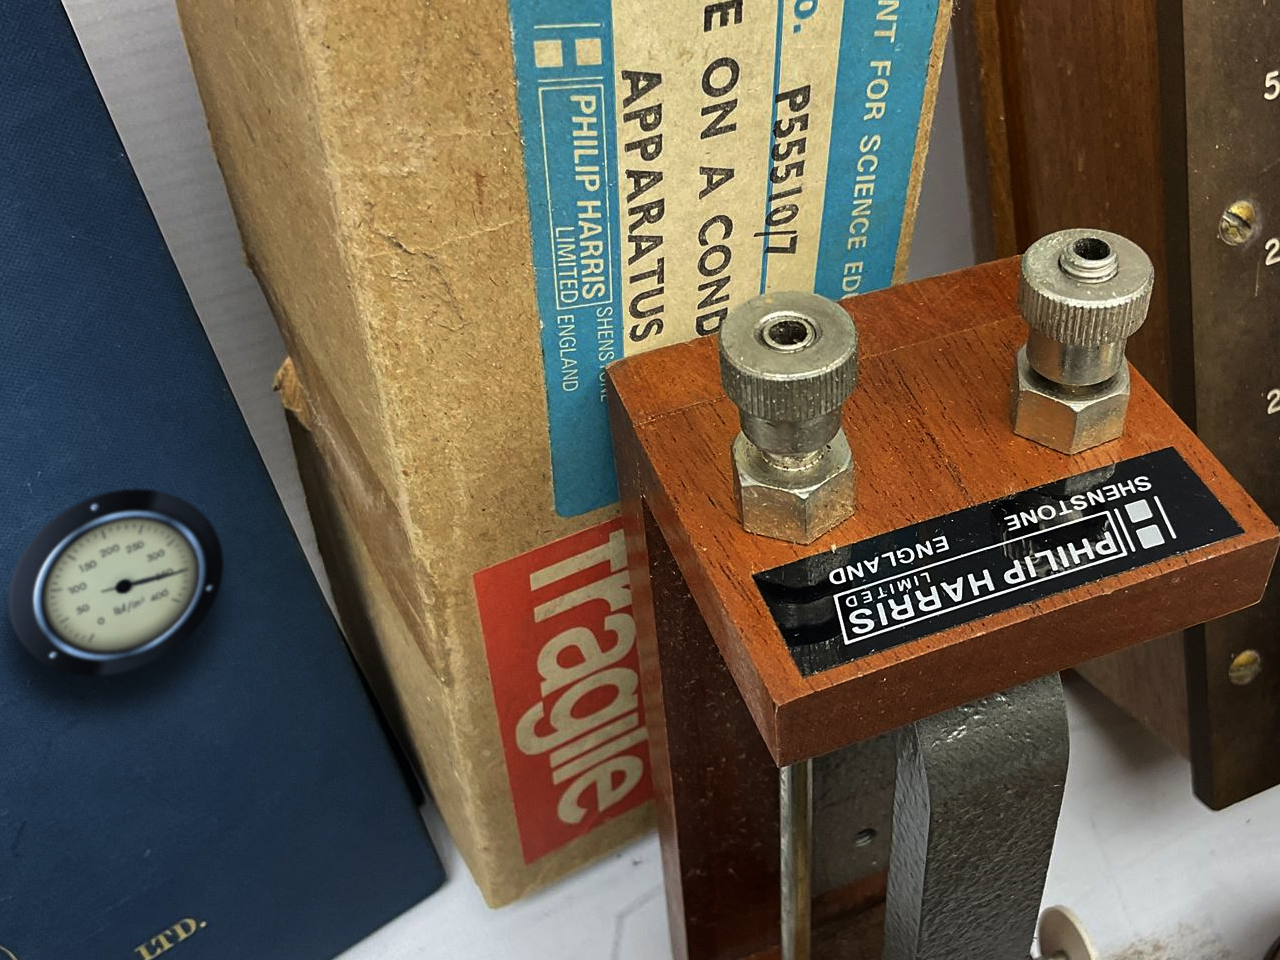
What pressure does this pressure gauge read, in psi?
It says 350 psi
